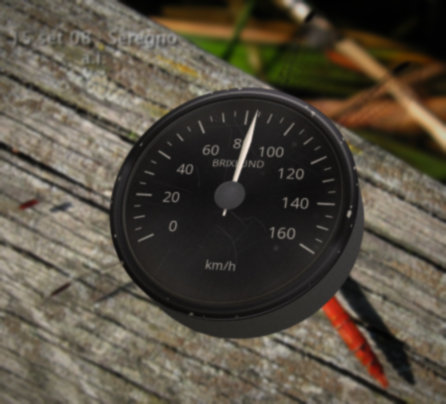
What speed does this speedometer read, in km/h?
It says 85 km/h
